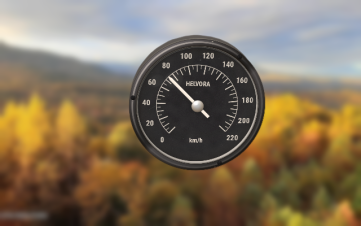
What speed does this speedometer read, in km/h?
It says 75 km/h
